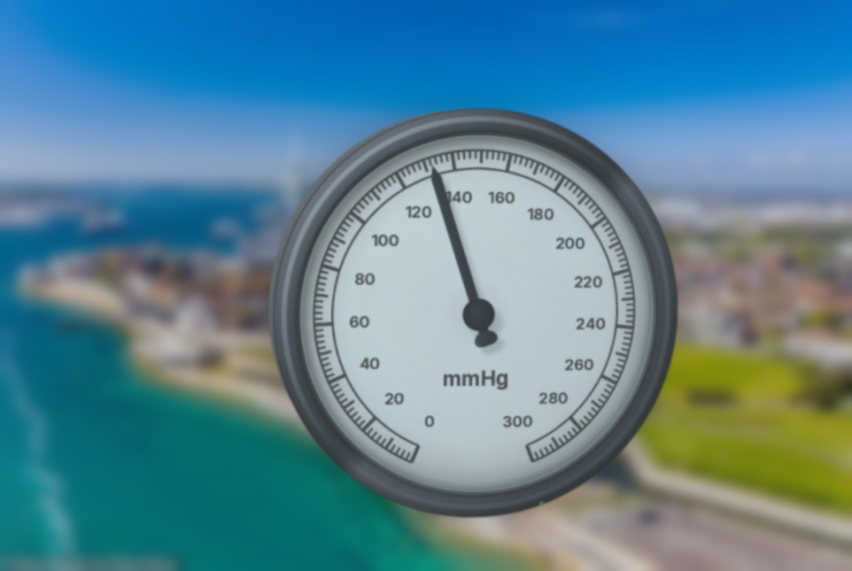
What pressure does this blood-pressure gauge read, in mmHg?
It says 132 mmHg
